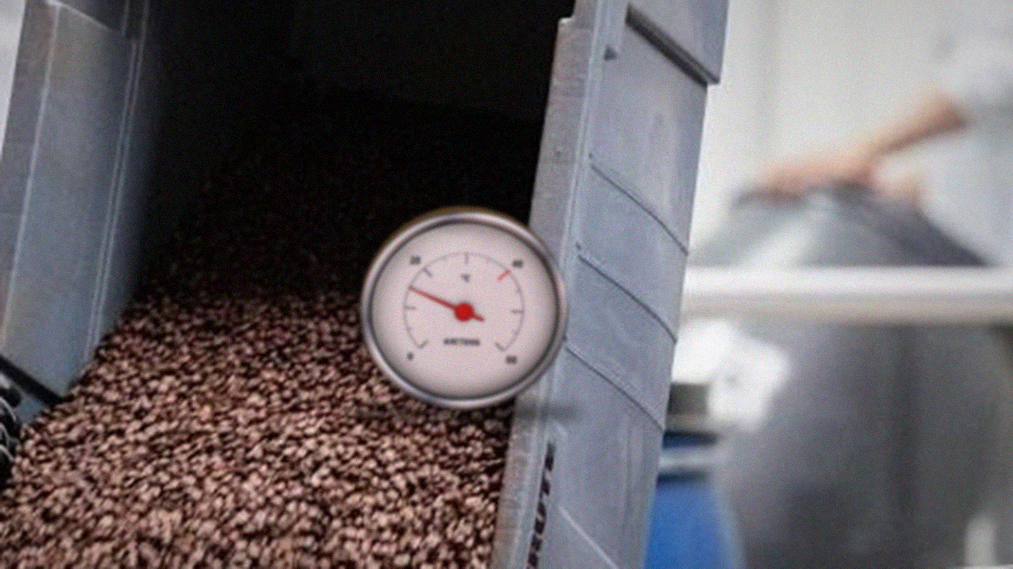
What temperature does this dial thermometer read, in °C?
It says 15 °C
